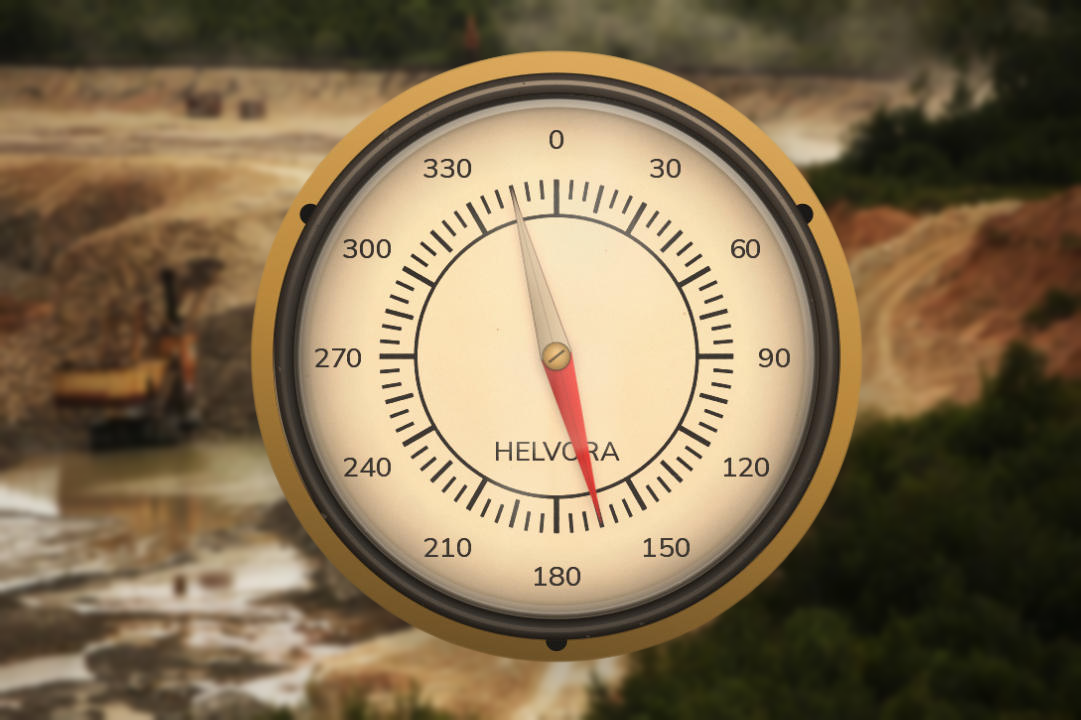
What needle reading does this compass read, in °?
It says 165 °
